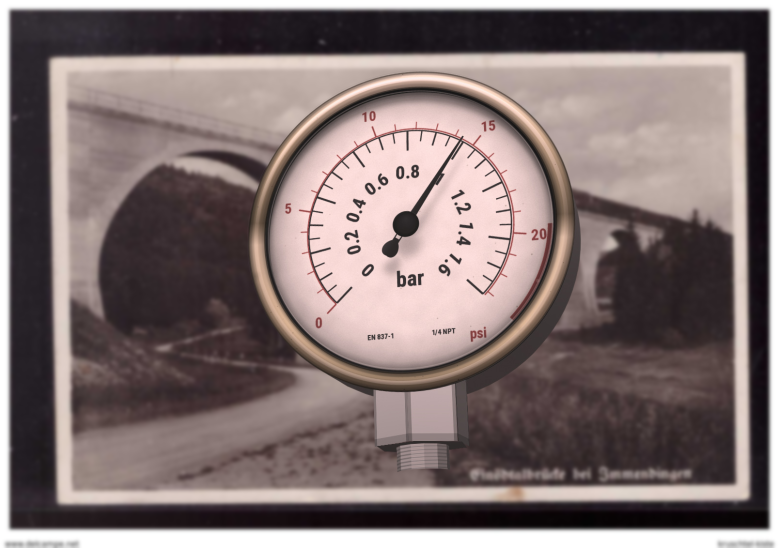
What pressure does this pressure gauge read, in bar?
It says 1 bar
